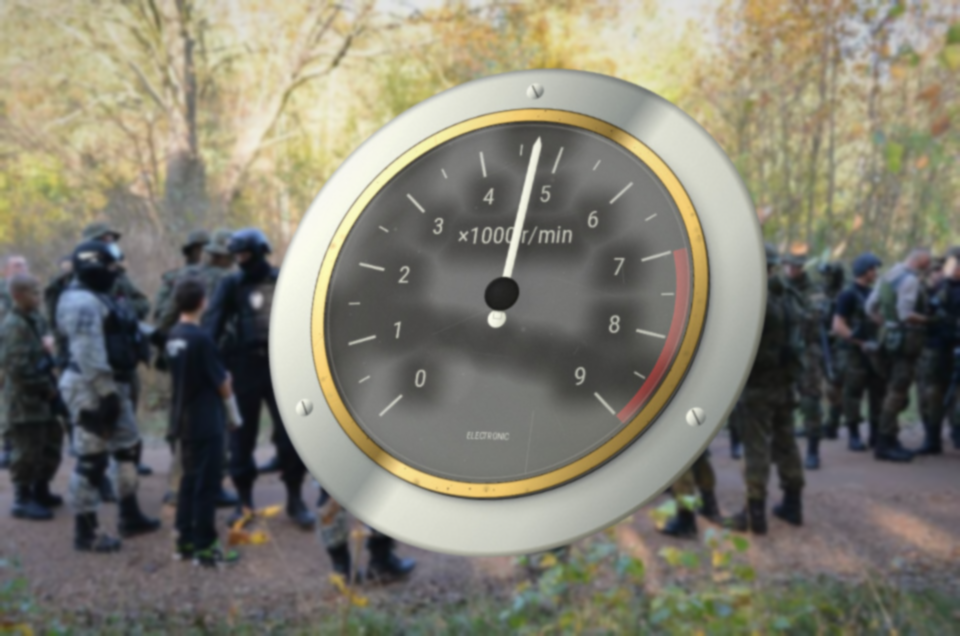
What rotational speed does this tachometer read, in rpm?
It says 4750 rpm
